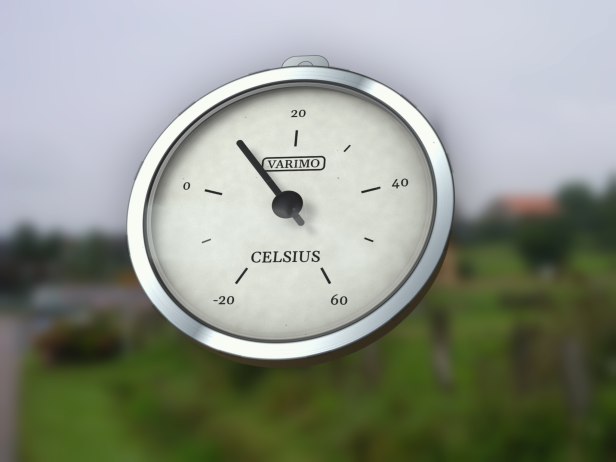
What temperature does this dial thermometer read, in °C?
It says 10 °C
